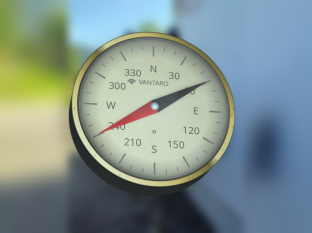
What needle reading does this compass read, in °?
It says 240 °
